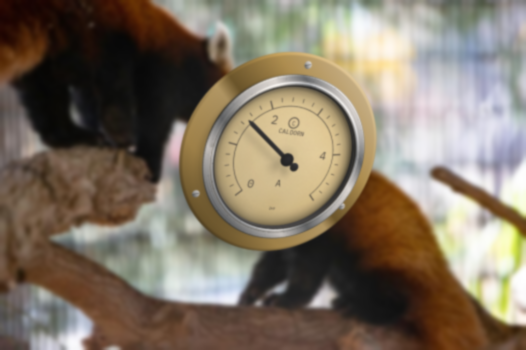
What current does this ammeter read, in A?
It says 1.5 A
